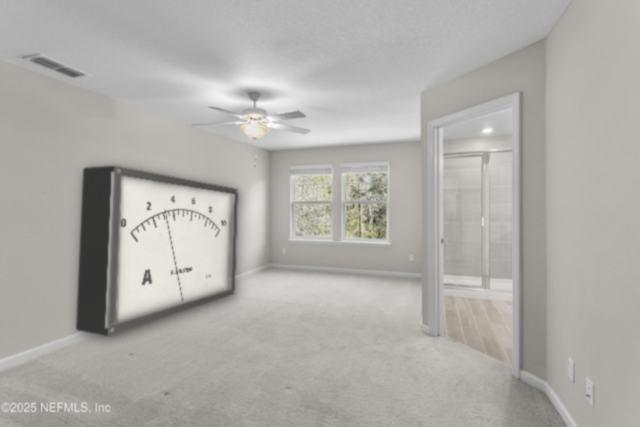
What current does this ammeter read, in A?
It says 3 A
